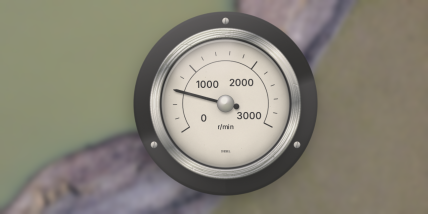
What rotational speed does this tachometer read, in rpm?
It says 600 rpm
